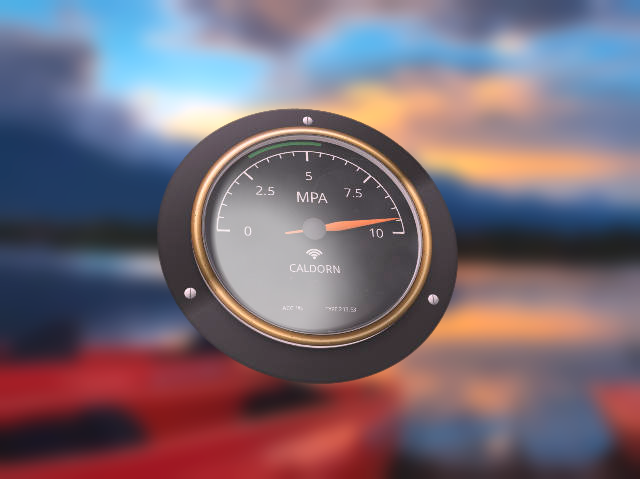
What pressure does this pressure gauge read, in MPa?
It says 9.5 MPa
